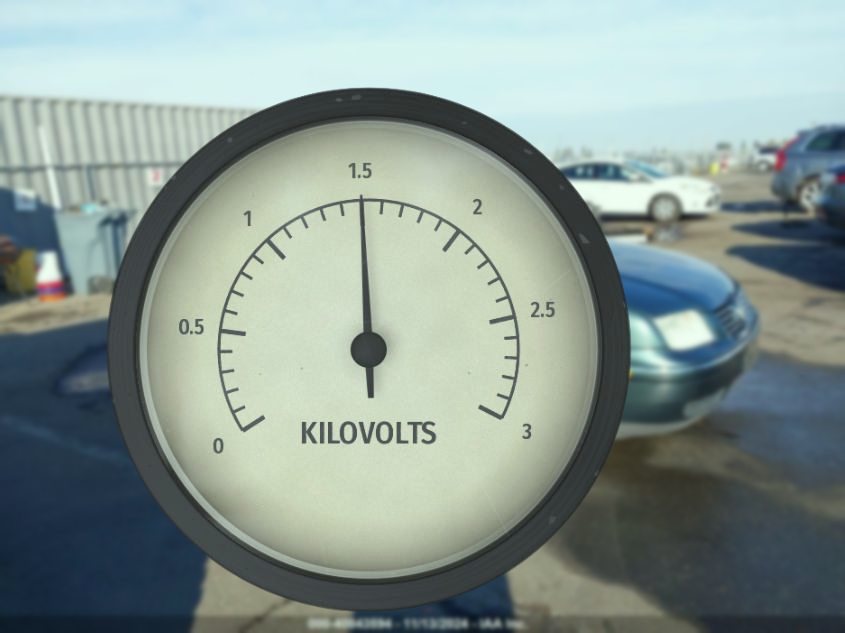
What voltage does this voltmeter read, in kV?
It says 1.5 kV
